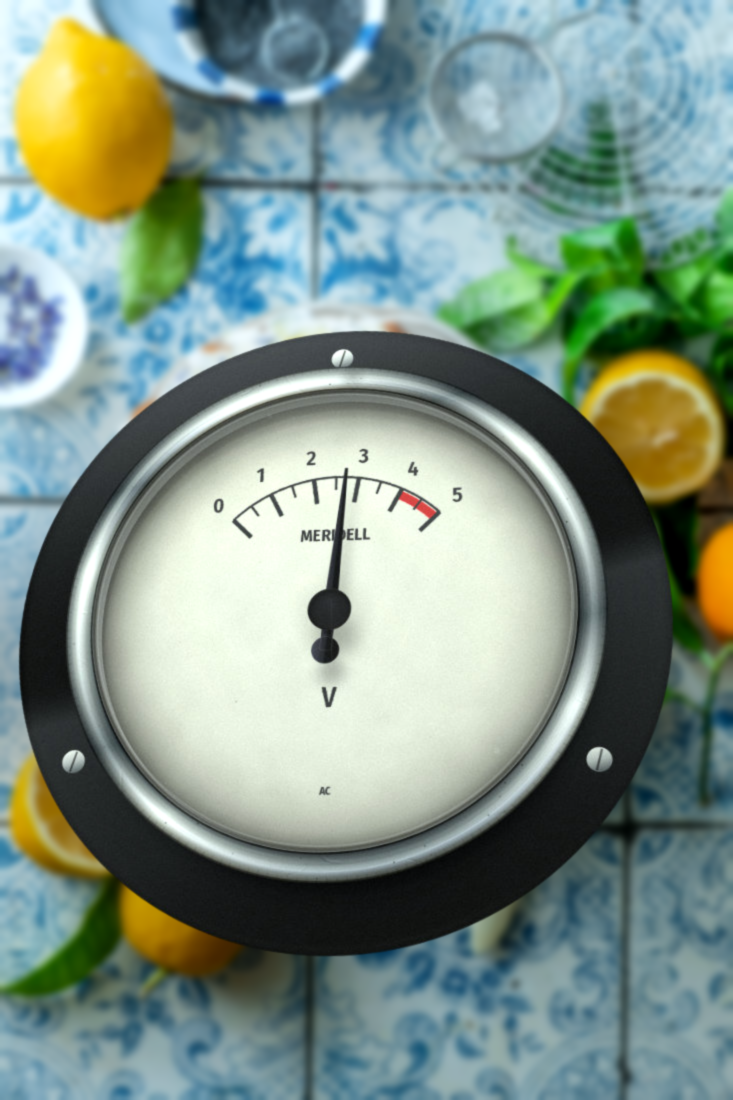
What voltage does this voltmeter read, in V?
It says 2.75 V
